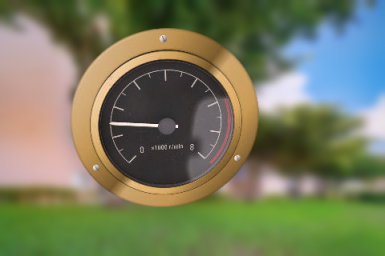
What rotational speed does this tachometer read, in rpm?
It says 1500 rpm
